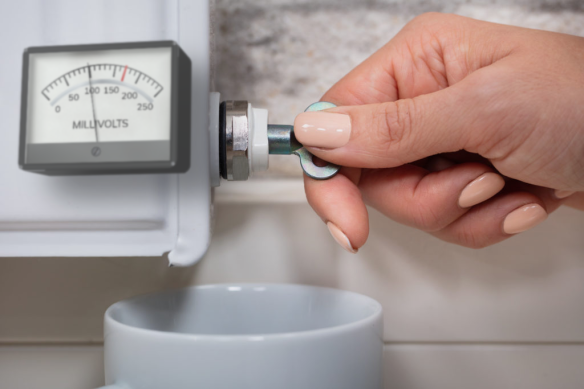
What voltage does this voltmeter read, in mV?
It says 100 mV
